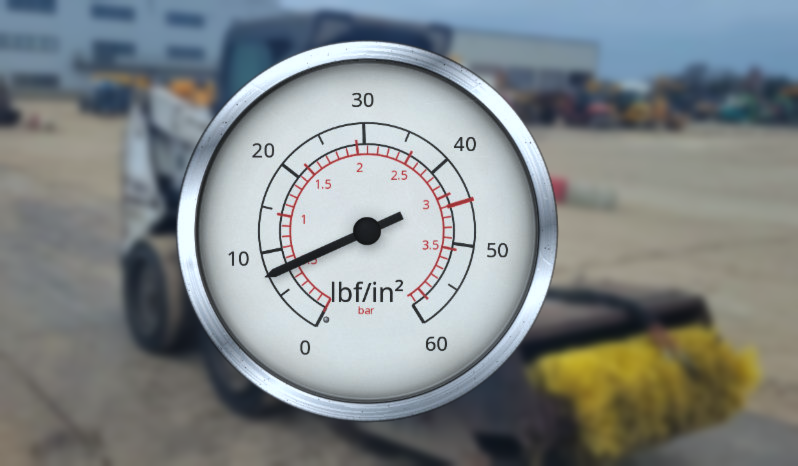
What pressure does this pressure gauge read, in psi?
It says 7.5 psi
